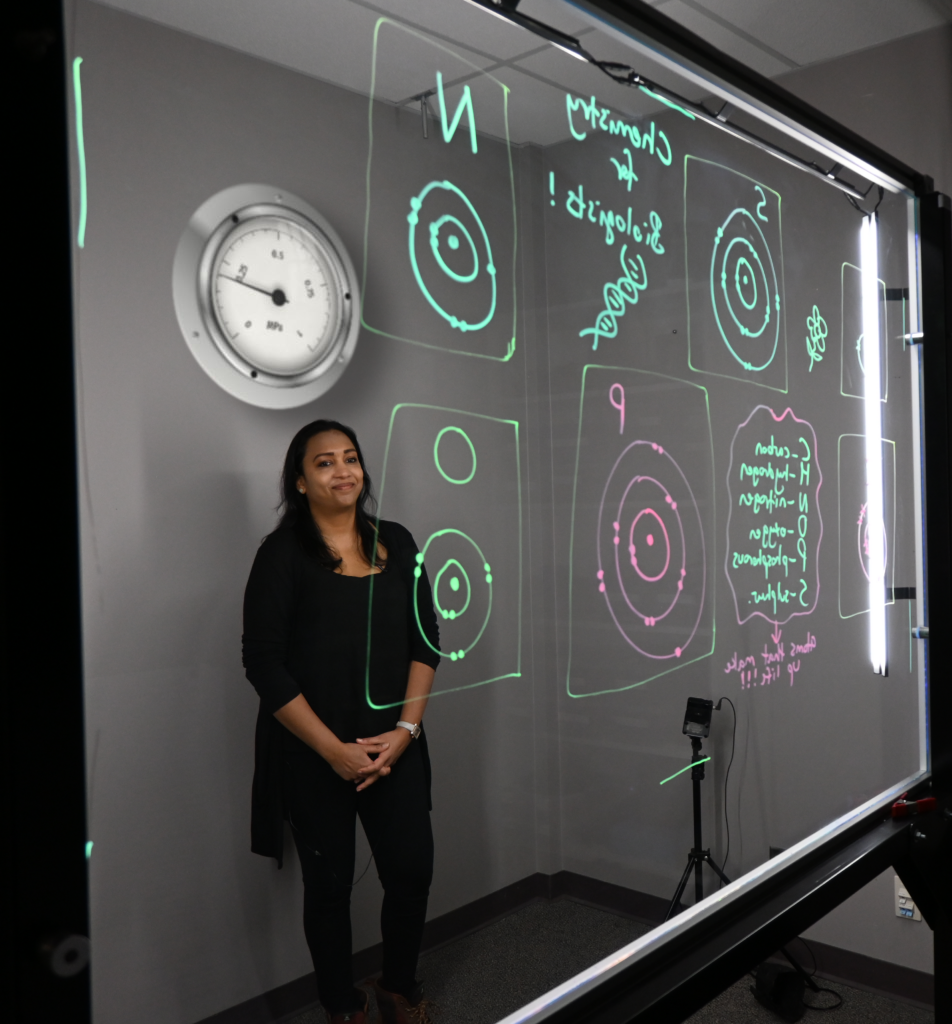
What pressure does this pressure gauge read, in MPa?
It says 0.2 MPa
